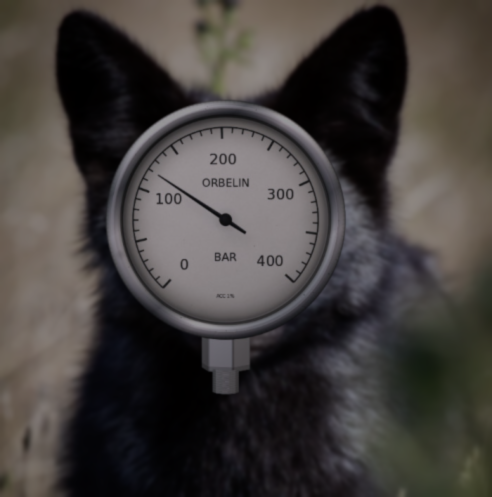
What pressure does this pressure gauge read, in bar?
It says 120 bar
